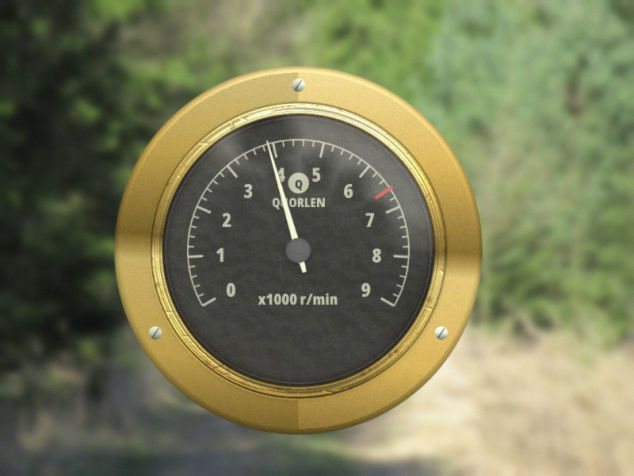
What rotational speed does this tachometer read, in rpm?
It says 3900 rpm
